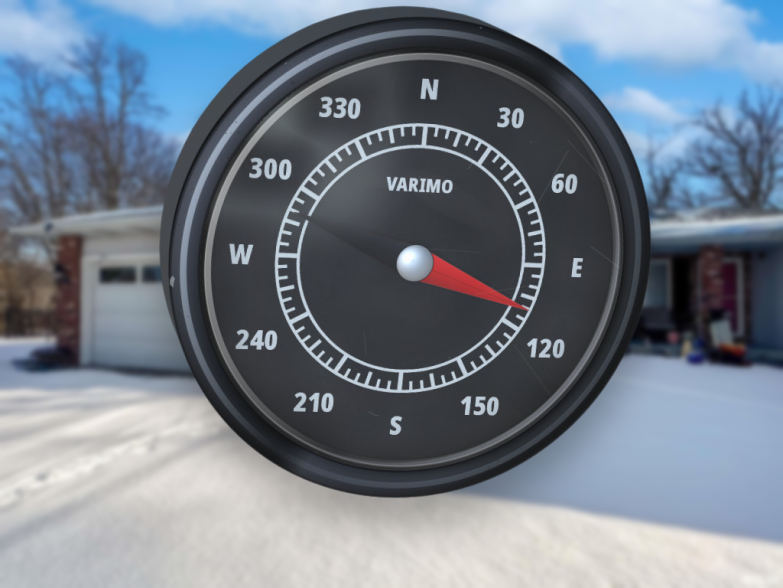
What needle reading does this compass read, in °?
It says 110 °
